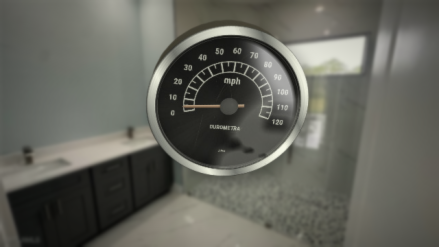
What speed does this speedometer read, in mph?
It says 5 mph
